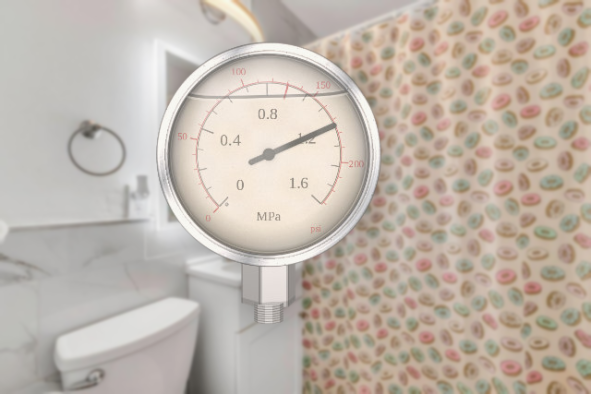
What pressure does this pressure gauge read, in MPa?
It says 1.2 MPa
